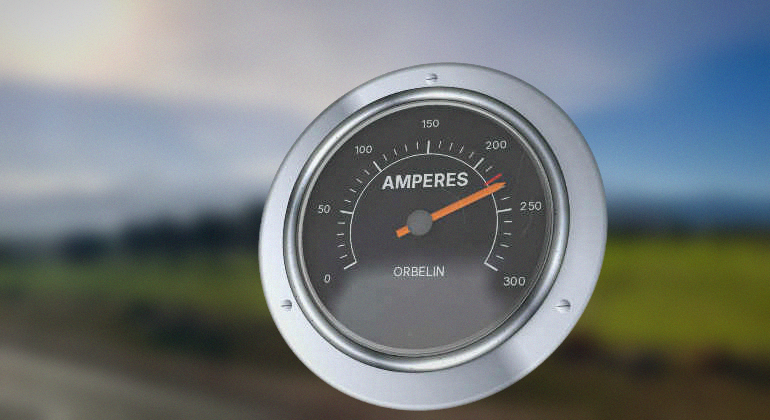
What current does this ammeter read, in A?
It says 230 A
